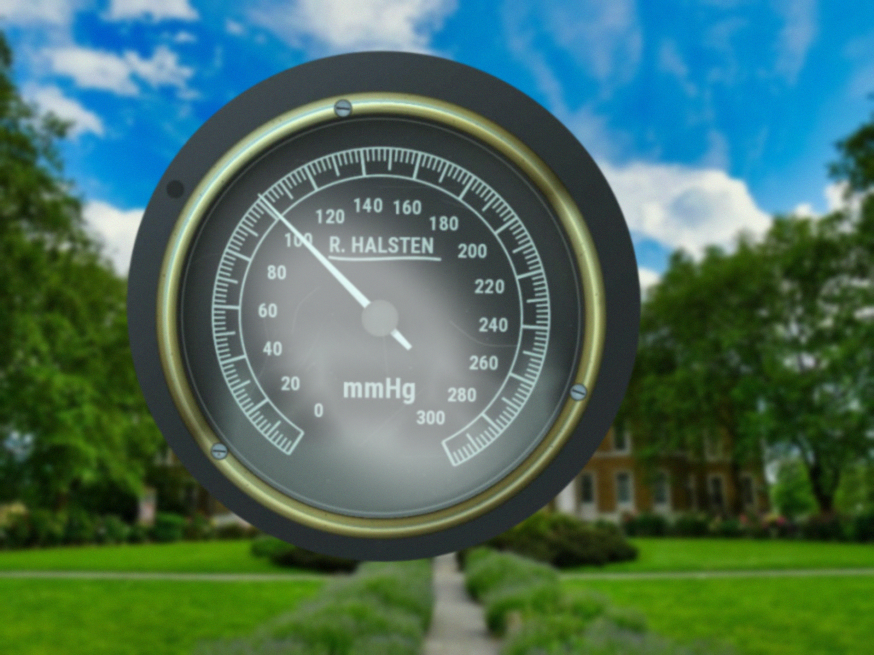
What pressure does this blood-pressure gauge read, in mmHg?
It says 102 mmHg
